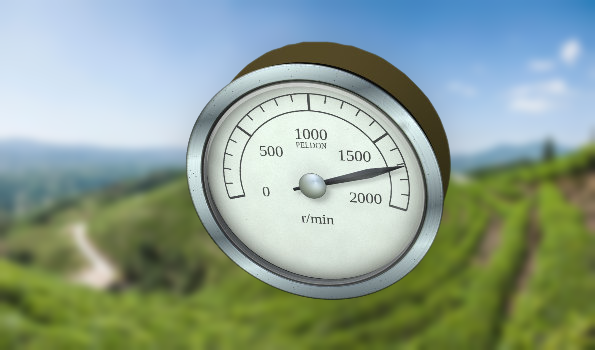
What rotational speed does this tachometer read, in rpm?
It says 1700 rpm
